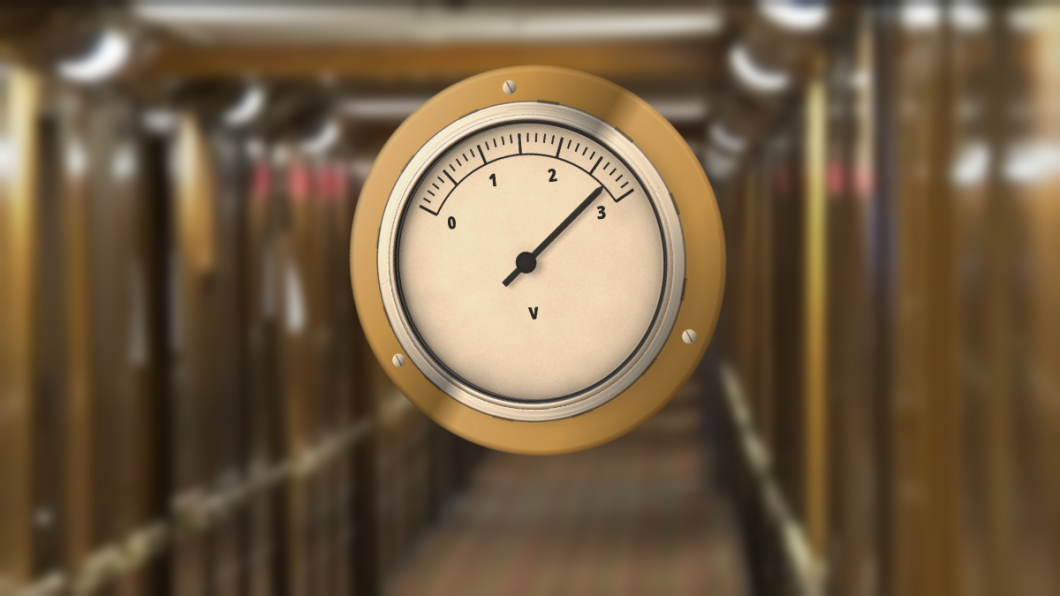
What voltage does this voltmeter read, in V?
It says 2.75 V
